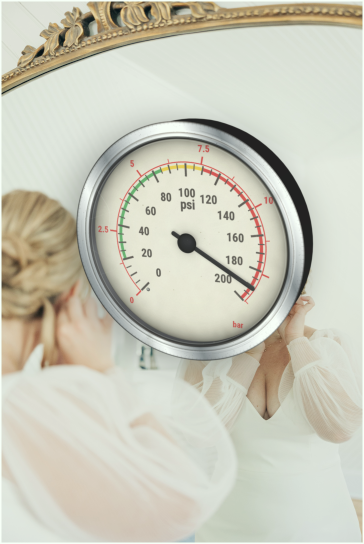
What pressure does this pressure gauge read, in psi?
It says 190 psi
